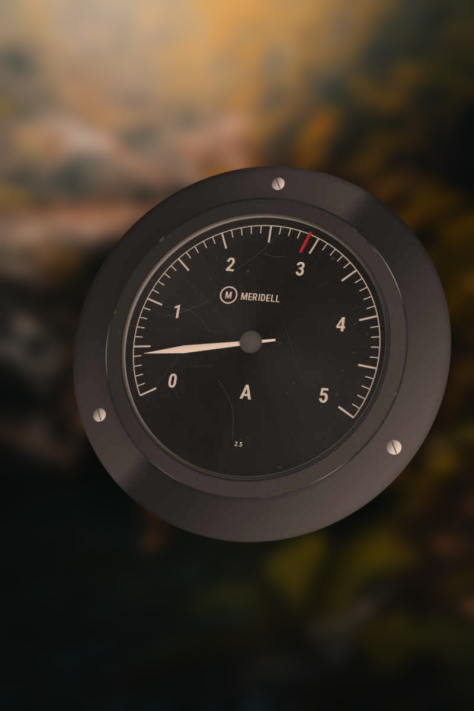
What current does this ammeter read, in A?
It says 0.4 A
